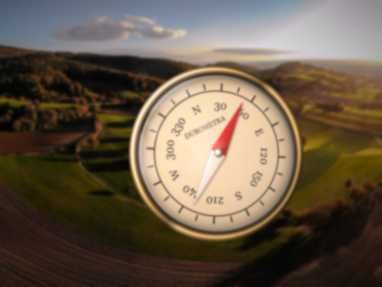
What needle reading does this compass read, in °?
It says 52.5 °
